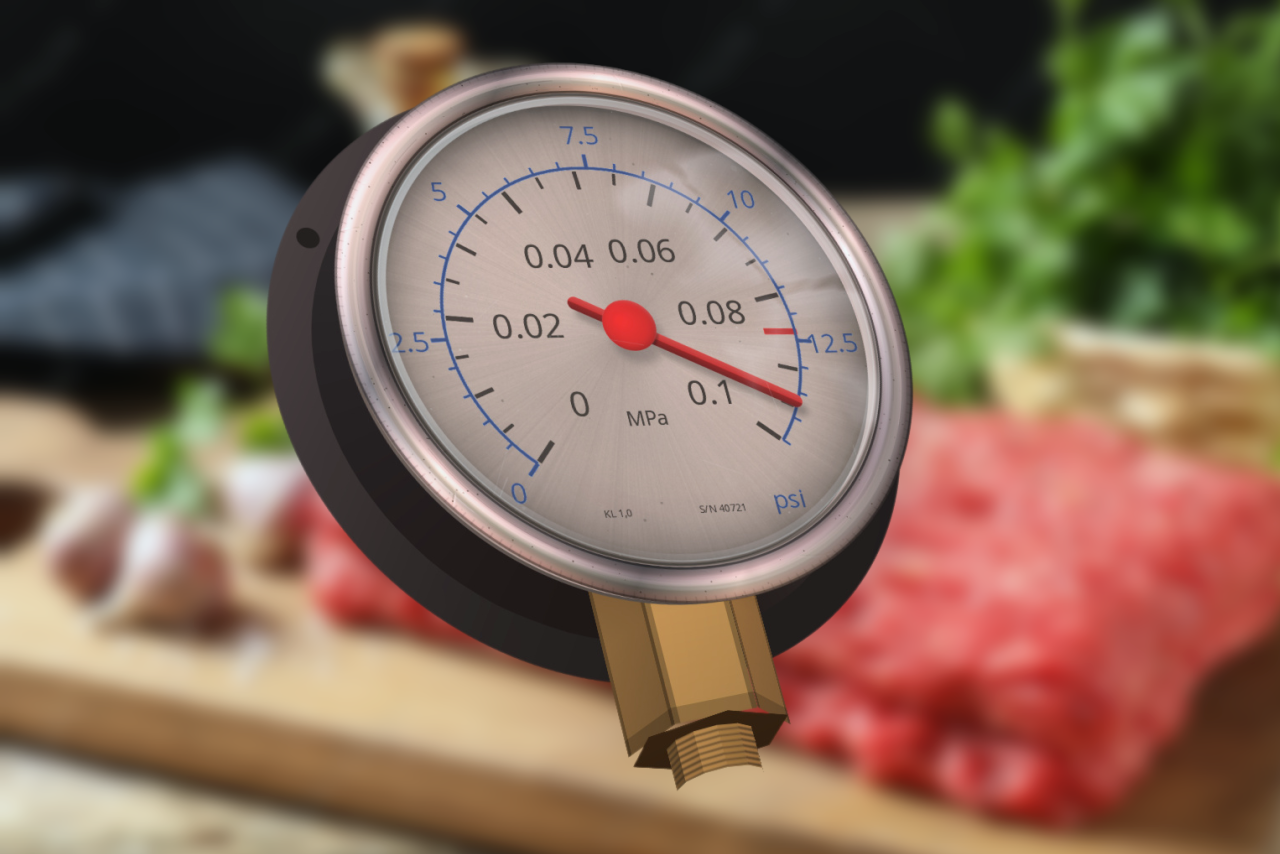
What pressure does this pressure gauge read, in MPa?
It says 0.095 MPa
